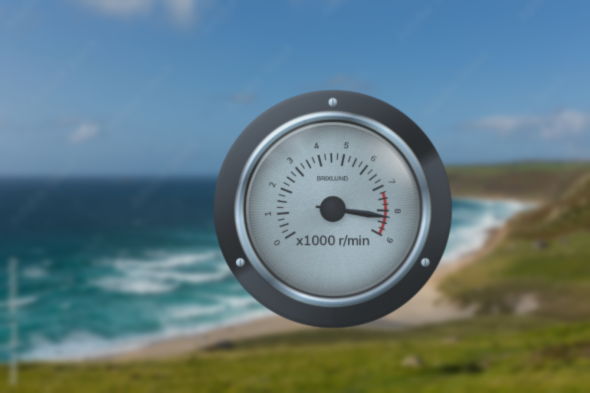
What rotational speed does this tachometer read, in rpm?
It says 8250 rpm
